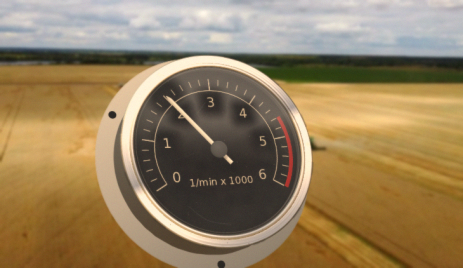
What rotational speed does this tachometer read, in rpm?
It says 2000 rpm
